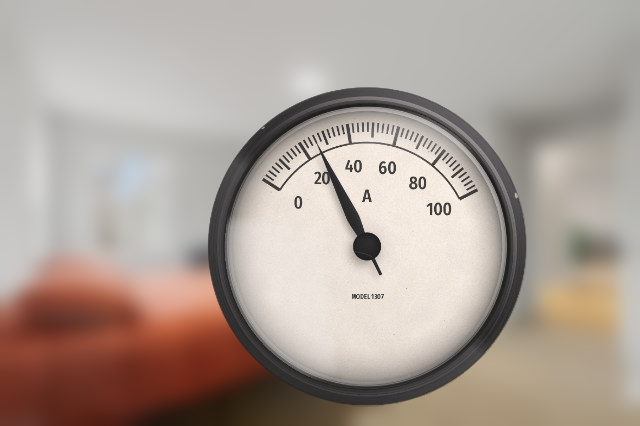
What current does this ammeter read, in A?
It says 26 A
